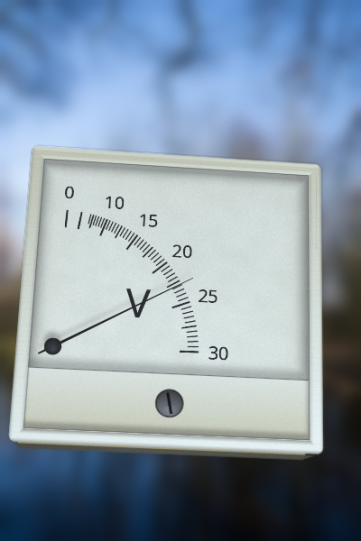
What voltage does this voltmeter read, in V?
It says 23 V
